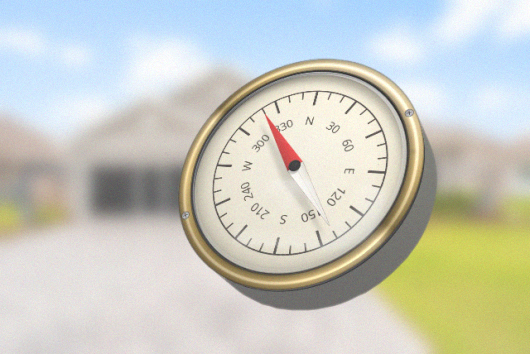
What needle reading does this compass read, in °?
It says 320 °
